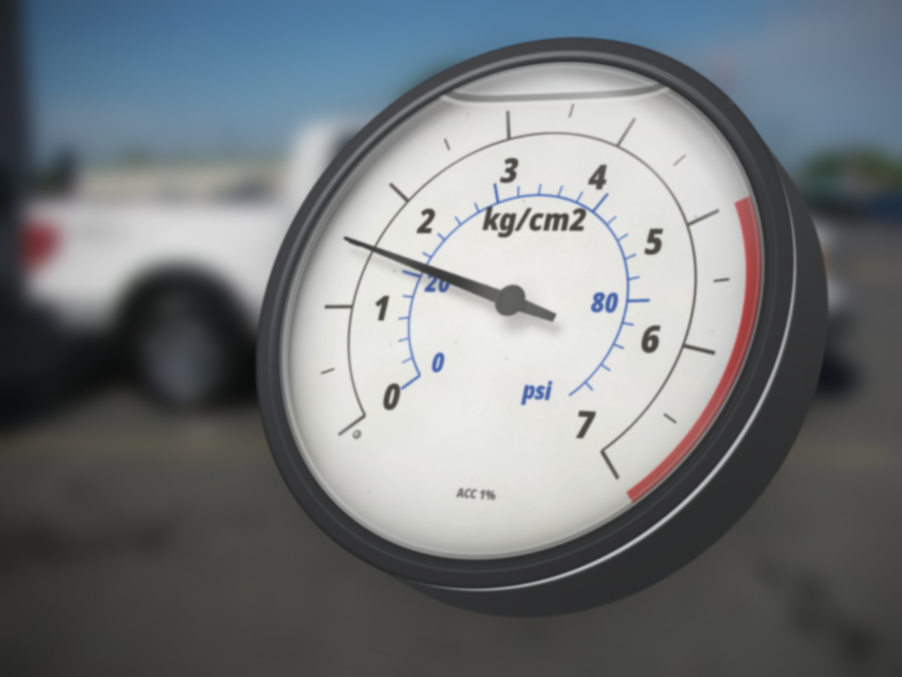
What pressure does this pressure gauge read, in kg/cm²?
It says 1.5 kg/cm²
